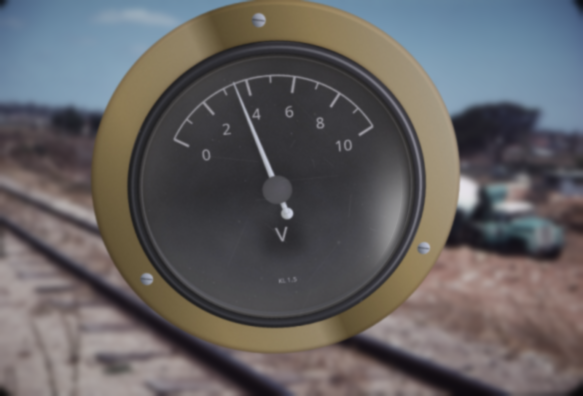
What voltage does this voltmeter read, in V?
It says 3.5 V
